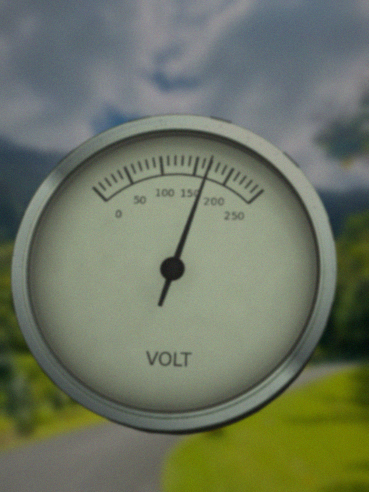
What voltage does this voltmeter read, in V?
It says 170 V
